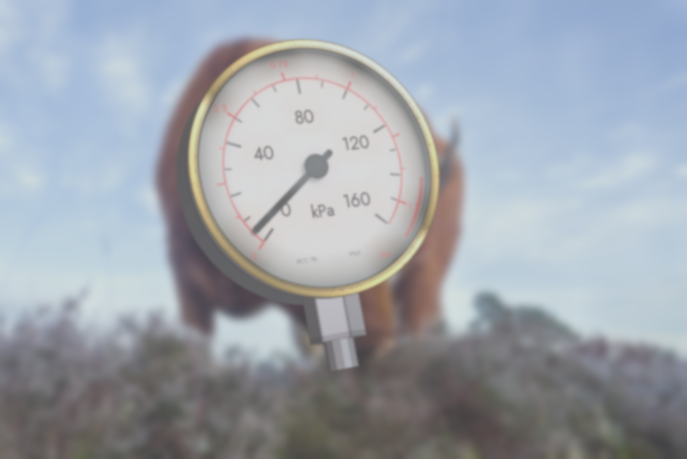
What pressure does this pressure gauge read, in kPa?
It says 5 kPa
